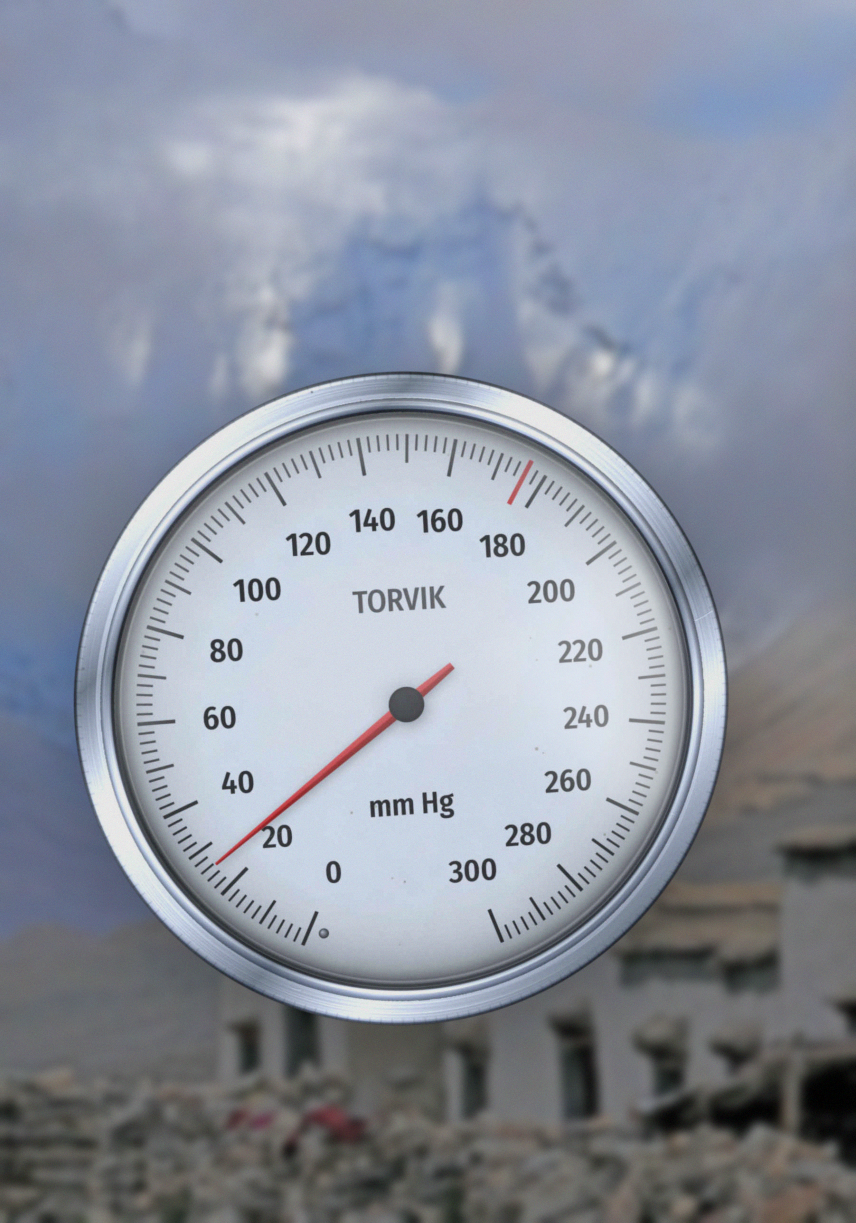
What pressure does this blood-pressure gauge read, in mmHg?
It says 26 mmHg
